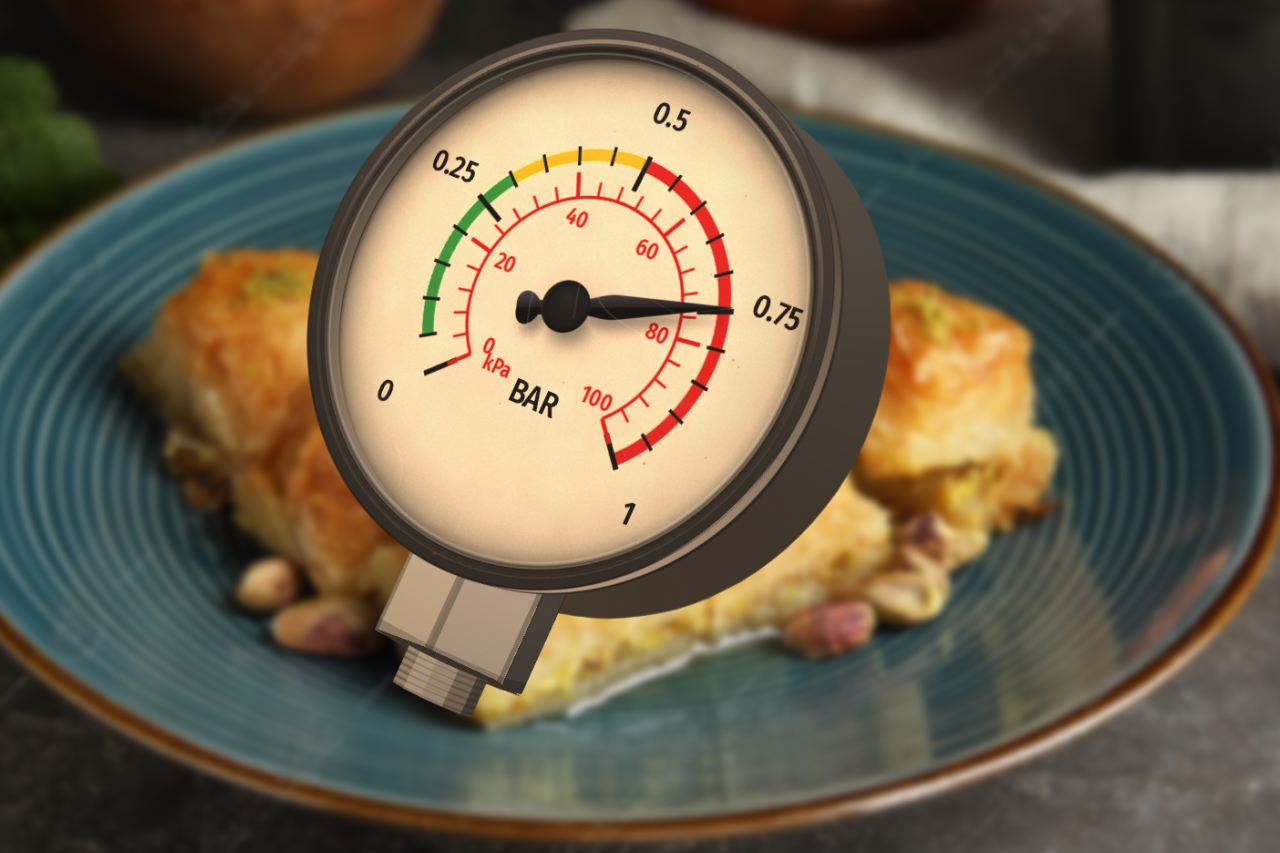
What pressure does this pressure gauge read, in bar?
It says 0.75 bar
